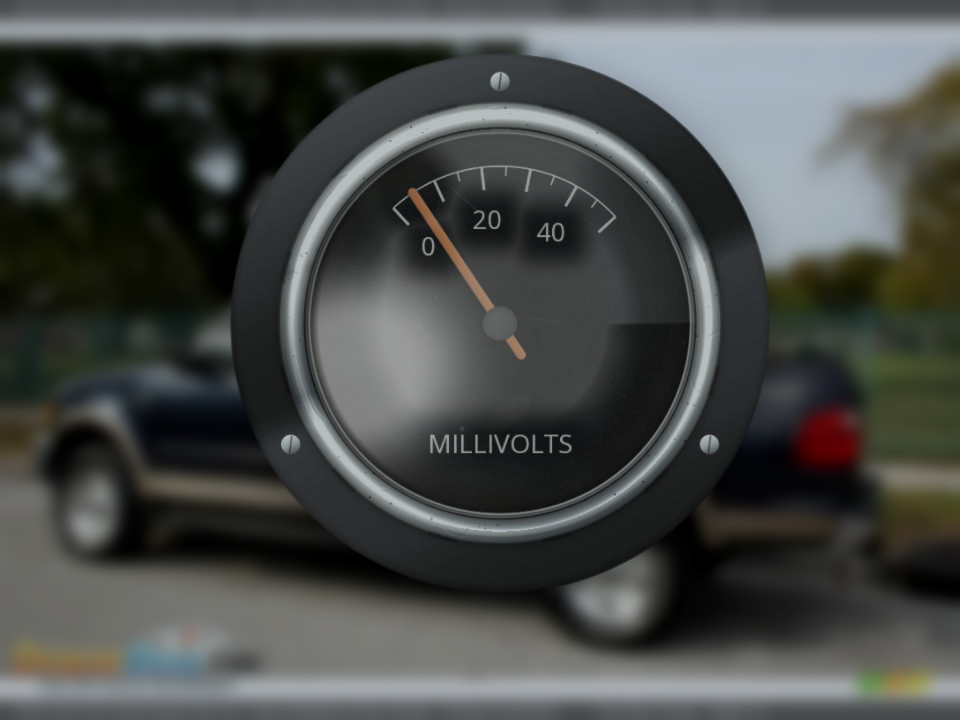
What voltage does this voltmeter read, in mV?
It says 5 mV
